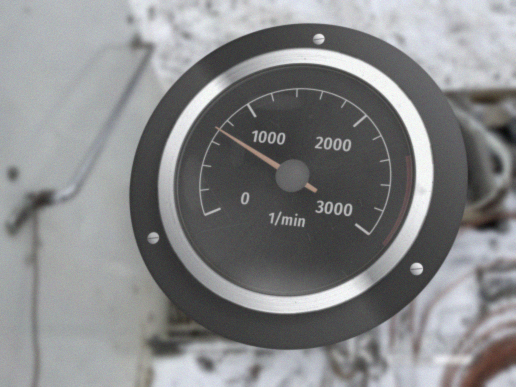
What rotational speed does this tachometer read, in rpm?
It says 700 rpm
